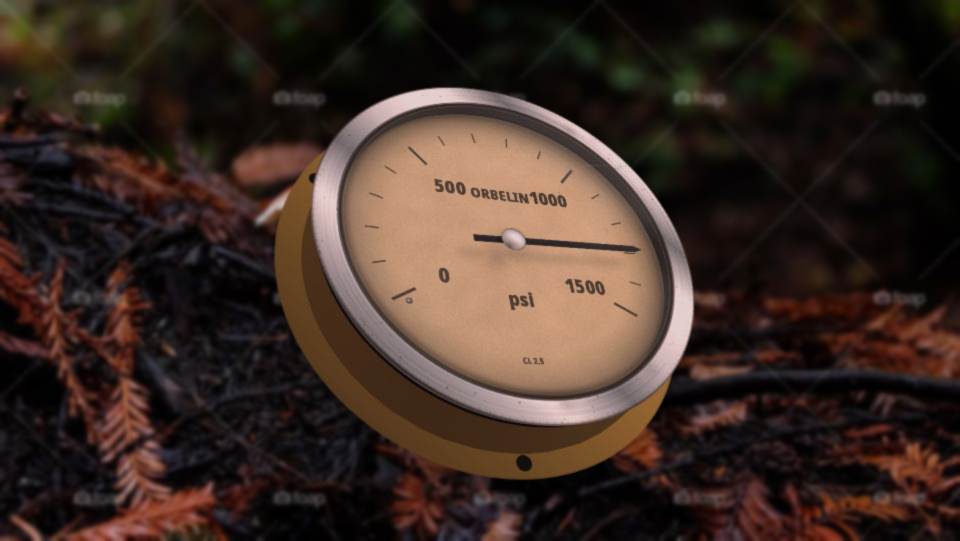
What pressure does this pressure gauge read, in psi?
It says 1300 psi
